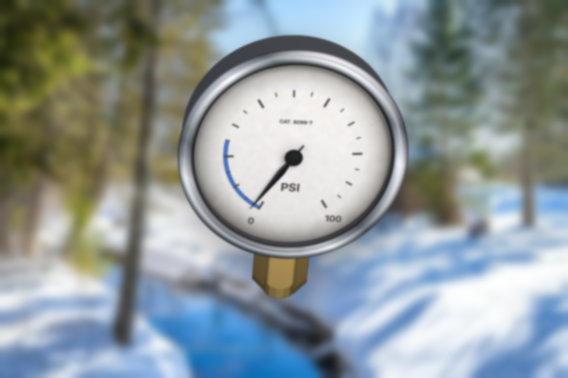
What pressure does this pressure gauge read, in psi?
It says 2.5 psi
